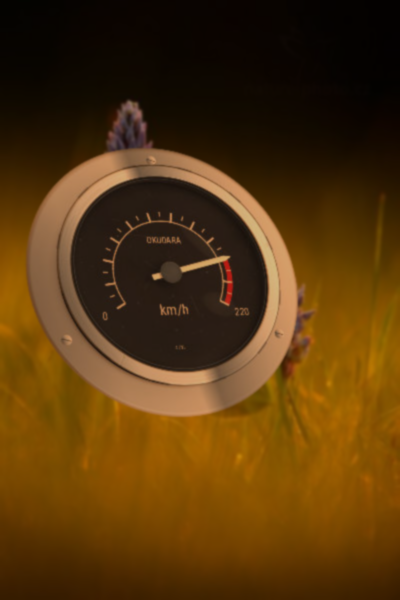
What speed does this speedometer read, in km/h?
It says 180 km/h
